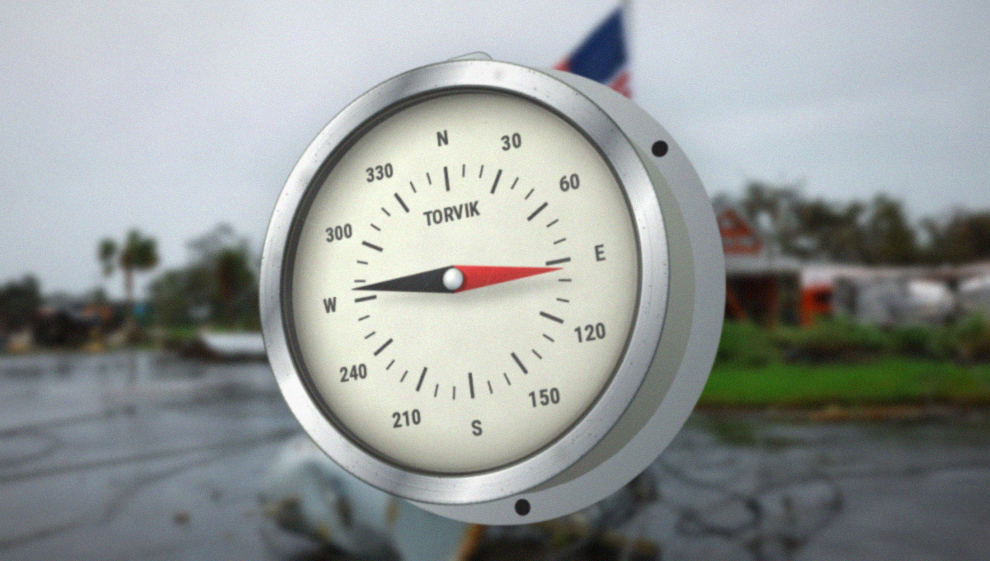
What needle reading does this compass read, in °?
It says 95 °
